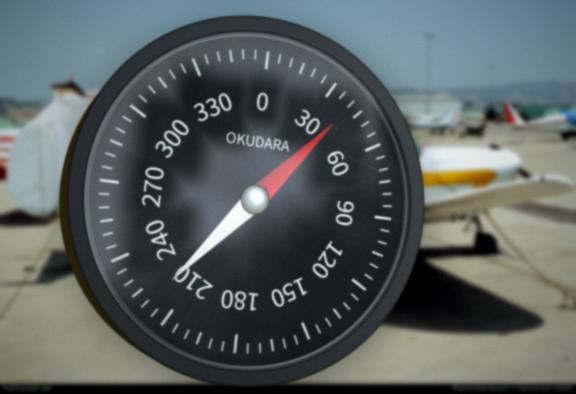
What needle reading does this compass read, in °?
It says 40 °
